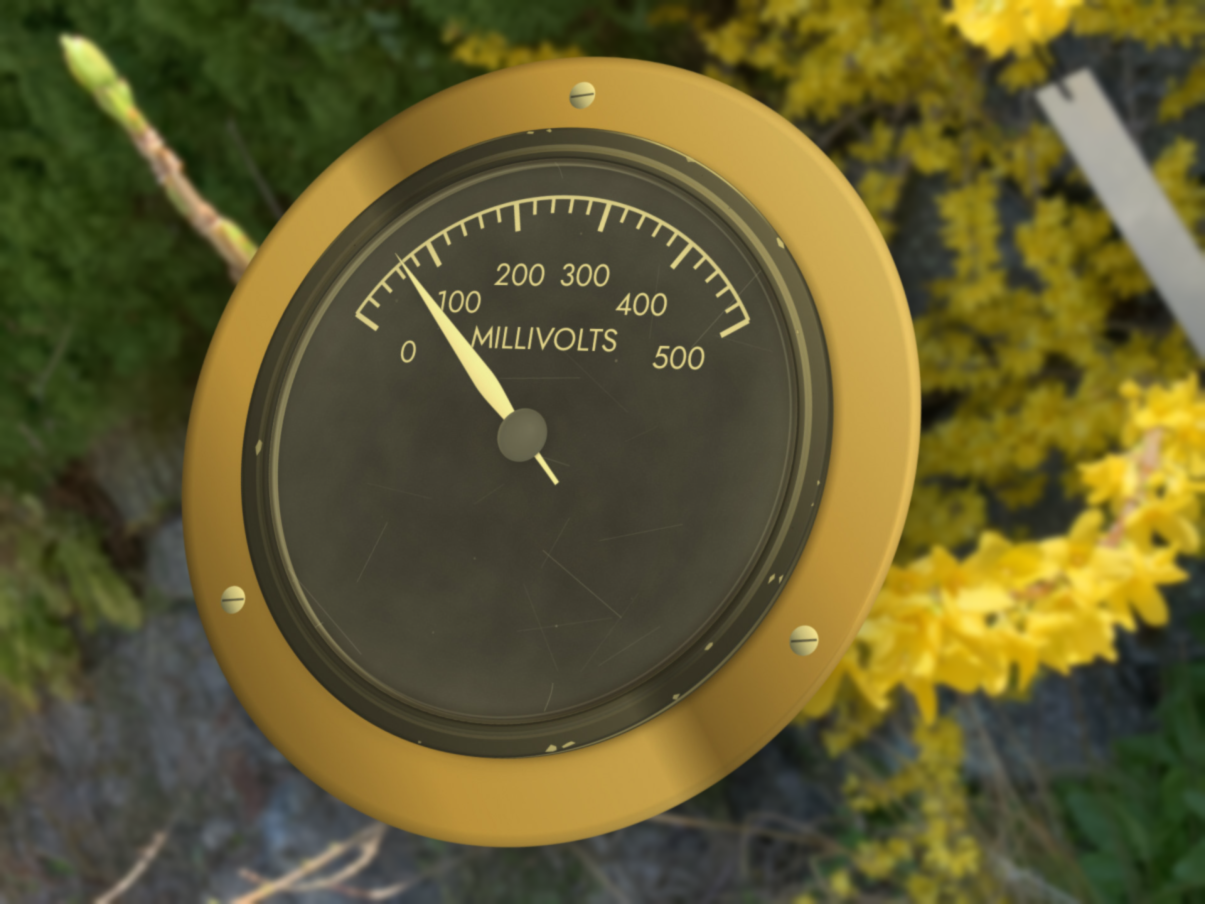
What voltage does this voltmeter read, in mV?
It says 70 mV
